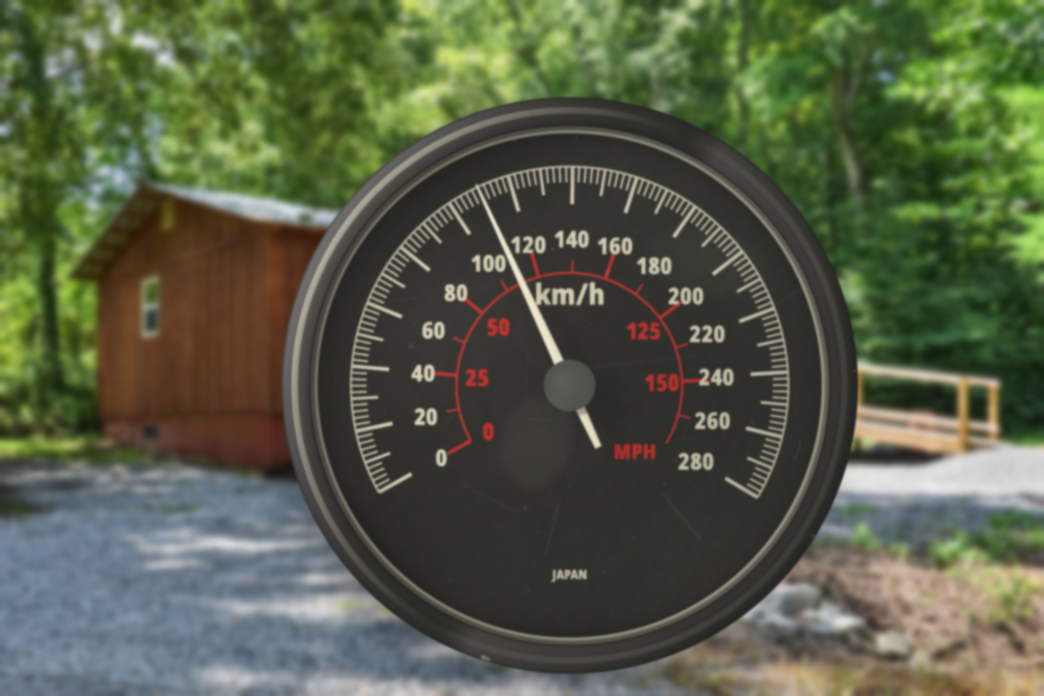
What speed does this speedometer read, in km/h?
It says 110 km/h
